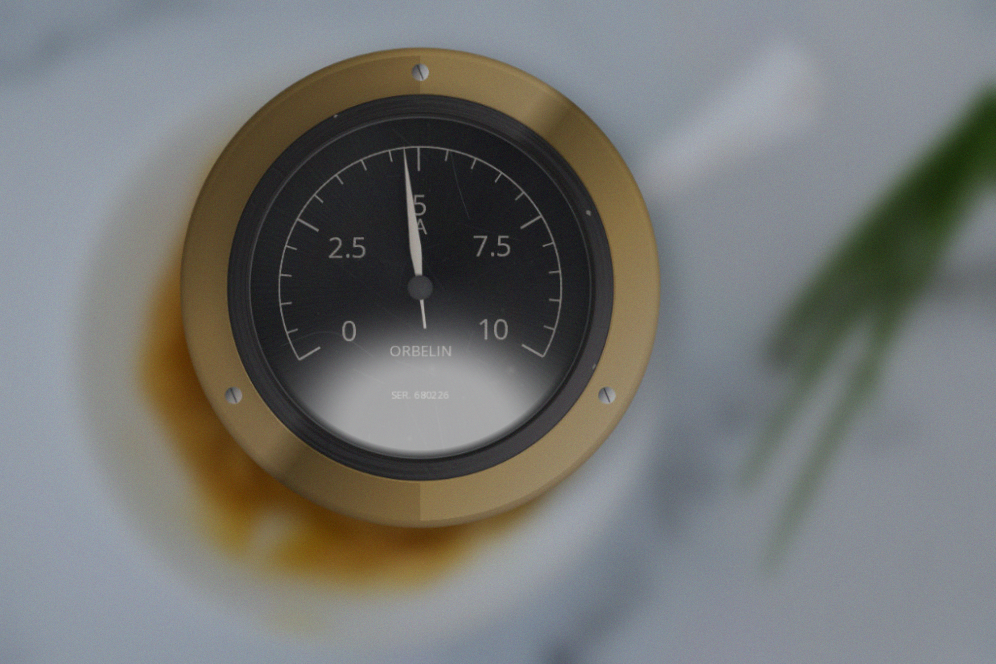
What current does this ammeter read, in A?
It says 4.75 A
